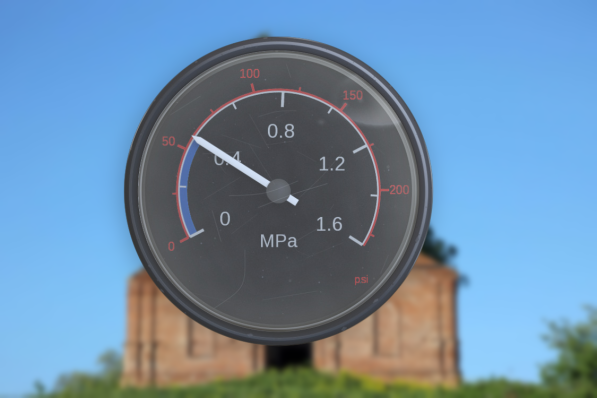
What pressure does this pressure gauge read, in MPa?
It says 0.4 MPa
